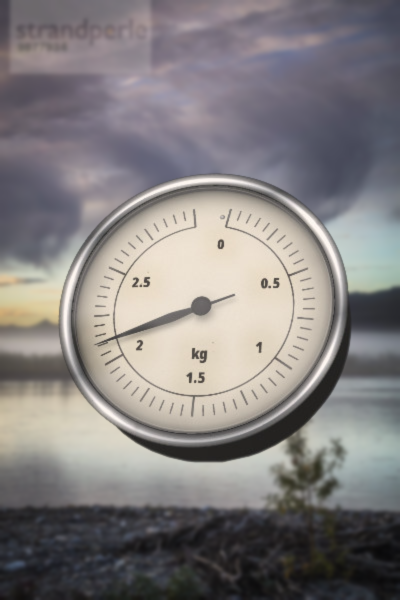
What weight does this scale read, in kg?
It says 2.1 kg
